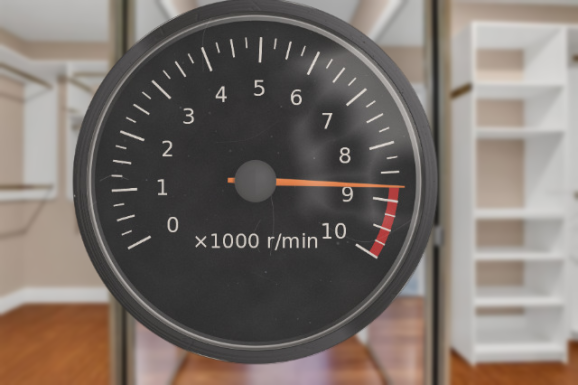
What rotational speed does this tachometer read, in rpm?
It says 8750 rpm
